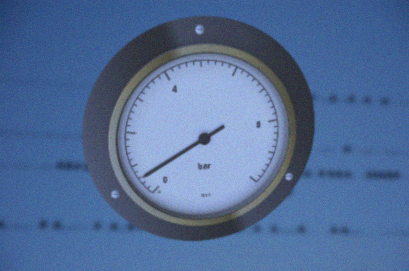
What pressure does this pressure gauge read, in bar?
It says 0.6 bar
